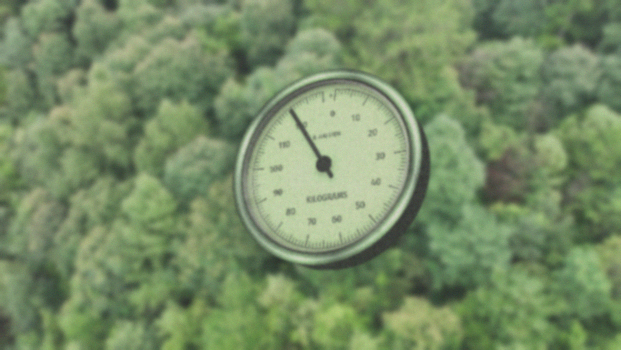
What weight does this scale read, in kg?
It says 120 kg
